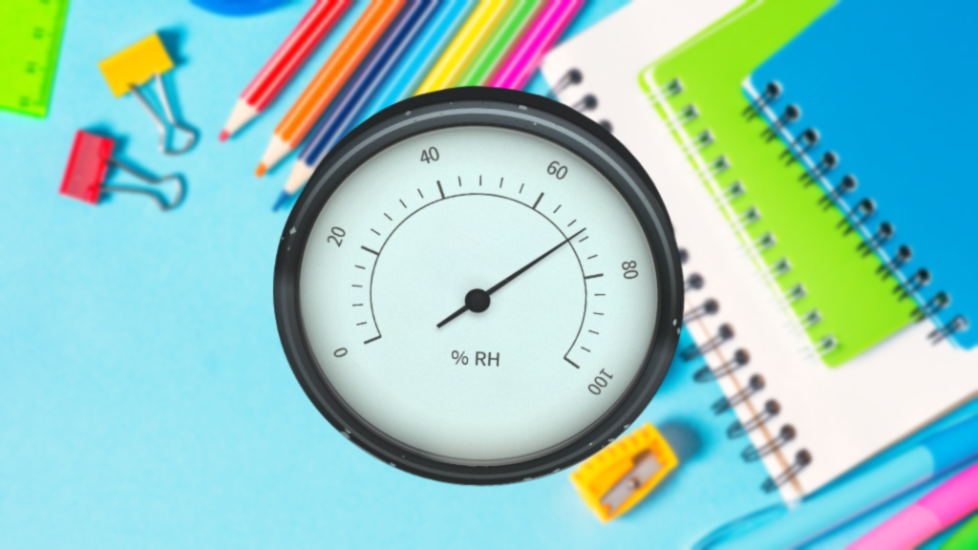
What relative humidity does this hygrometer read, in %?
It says 70 %
